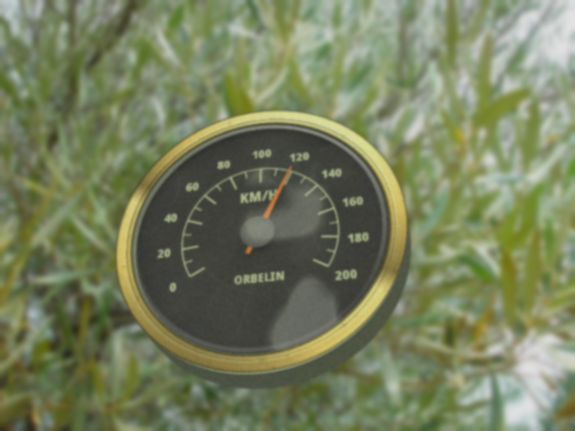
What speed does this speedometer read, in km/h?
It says 120 km/h
